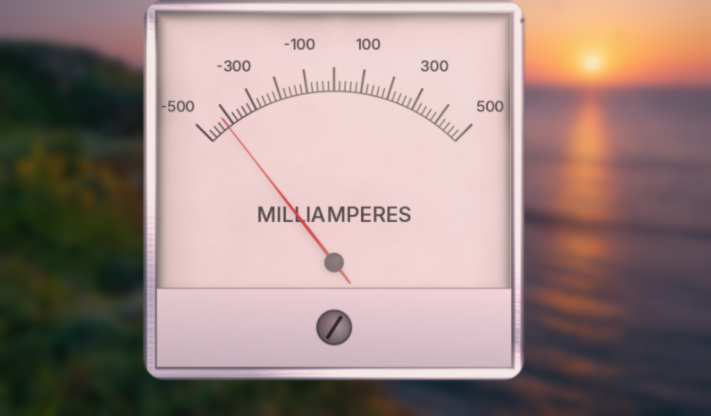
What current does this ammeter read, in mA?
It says -420 mA
